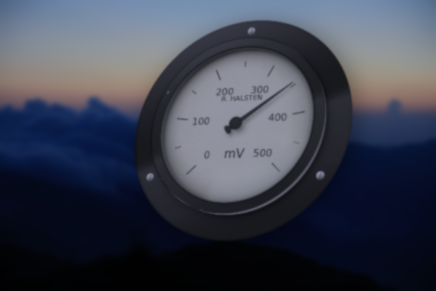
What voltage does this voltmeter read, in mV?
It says 350 mV
